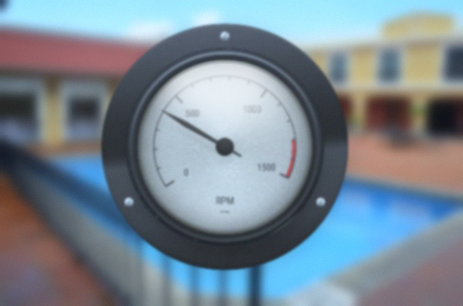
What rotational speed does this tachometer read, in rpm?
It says 400 rpm
